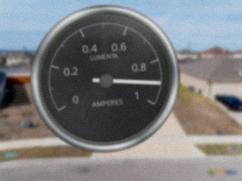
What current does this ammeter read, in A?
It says 0.9 A
